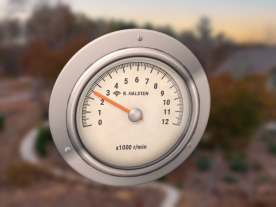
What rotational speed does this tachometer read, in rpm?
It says 2500 rpm
